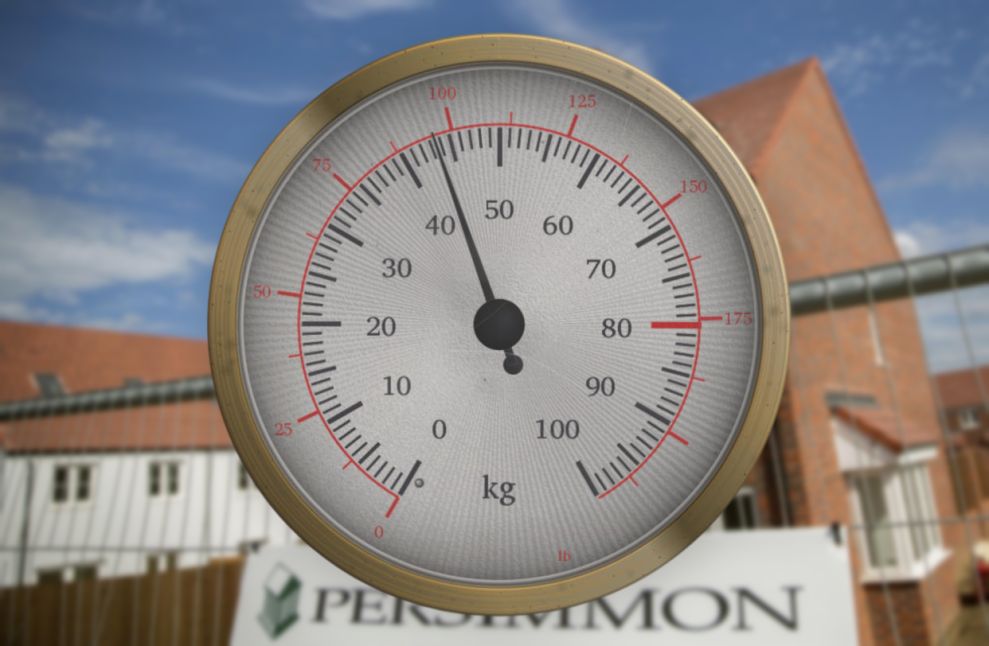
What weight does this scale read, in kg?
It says 43.5 kg
